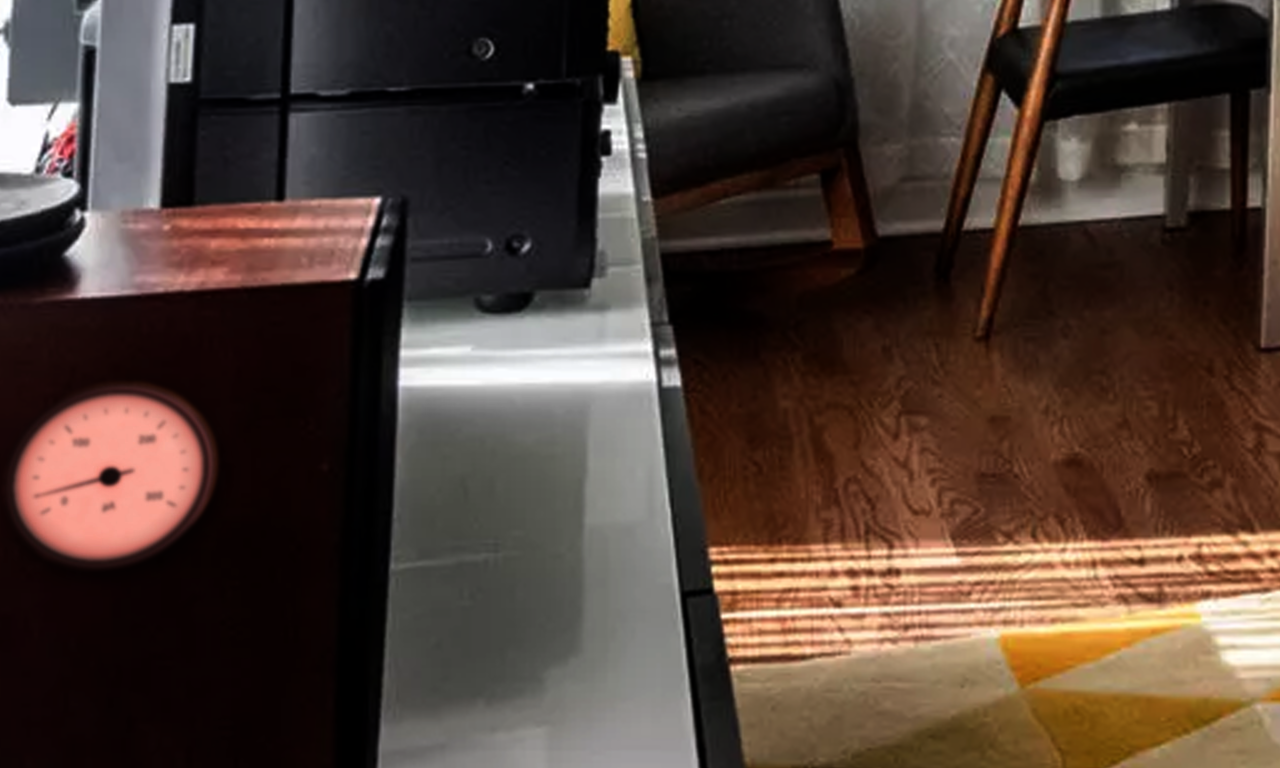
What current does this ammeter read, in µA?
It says 20 µA
